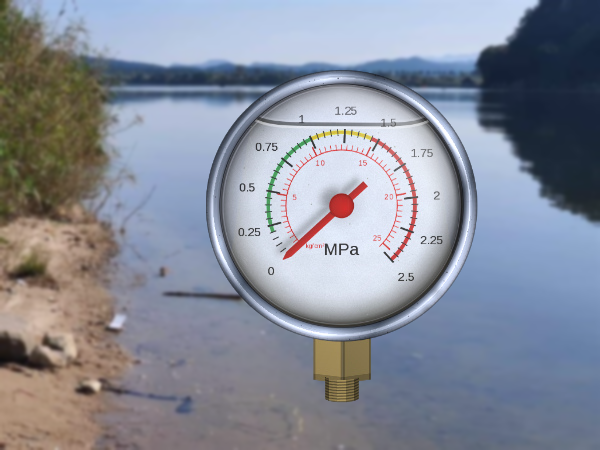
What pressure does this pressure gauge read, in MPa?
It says 0 MPa
